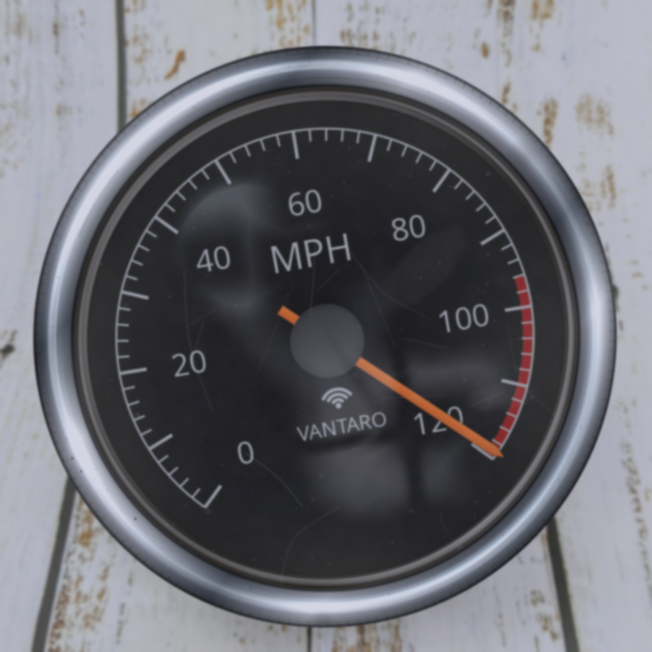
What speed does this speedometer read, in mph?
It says 119 mph
